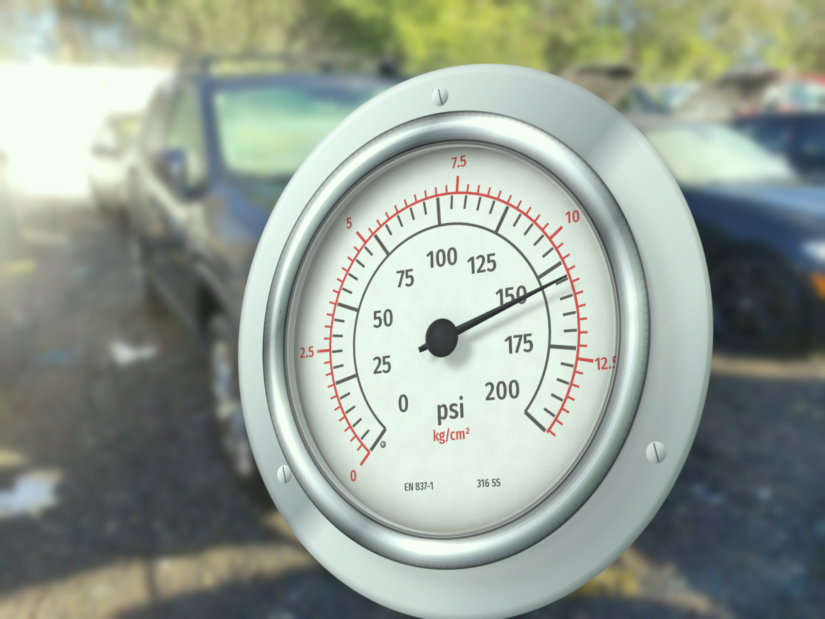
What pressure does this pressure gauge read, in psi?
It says 155 psi
